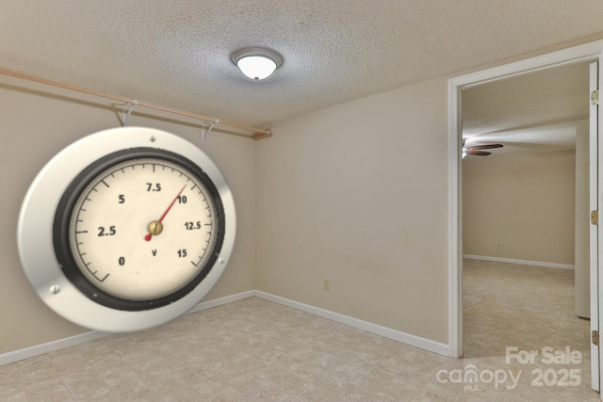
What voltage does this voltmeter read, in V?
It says 9.5 V
